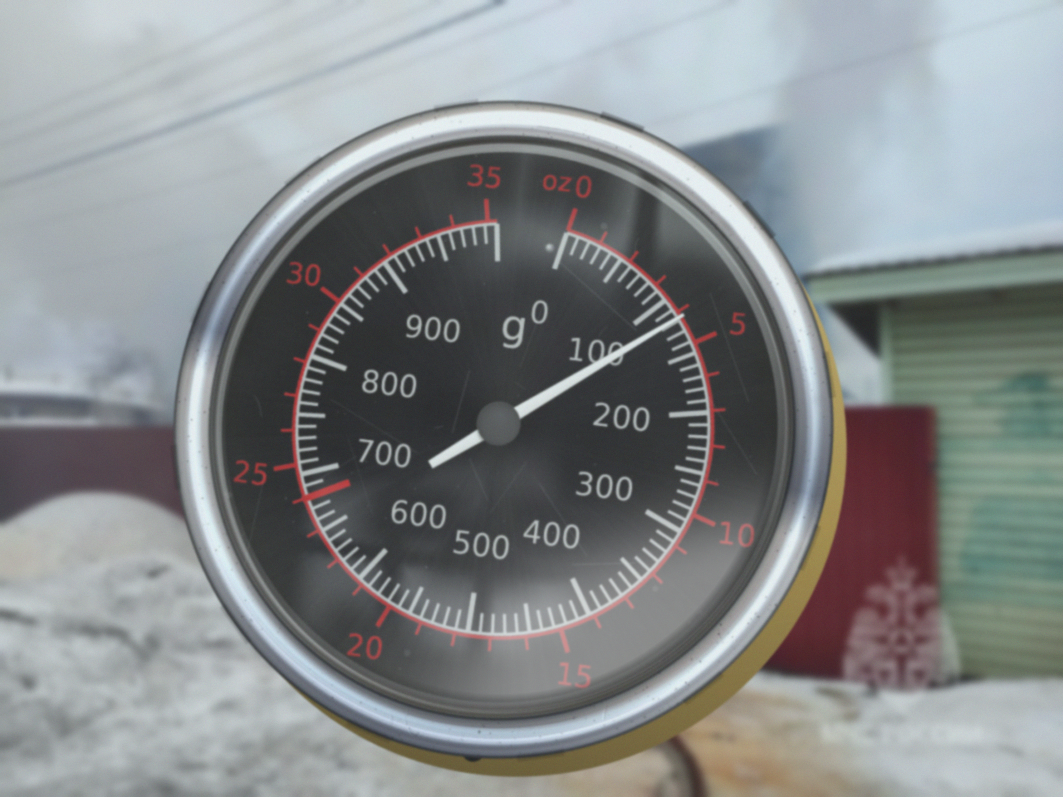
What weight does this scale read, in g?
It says 120 g
